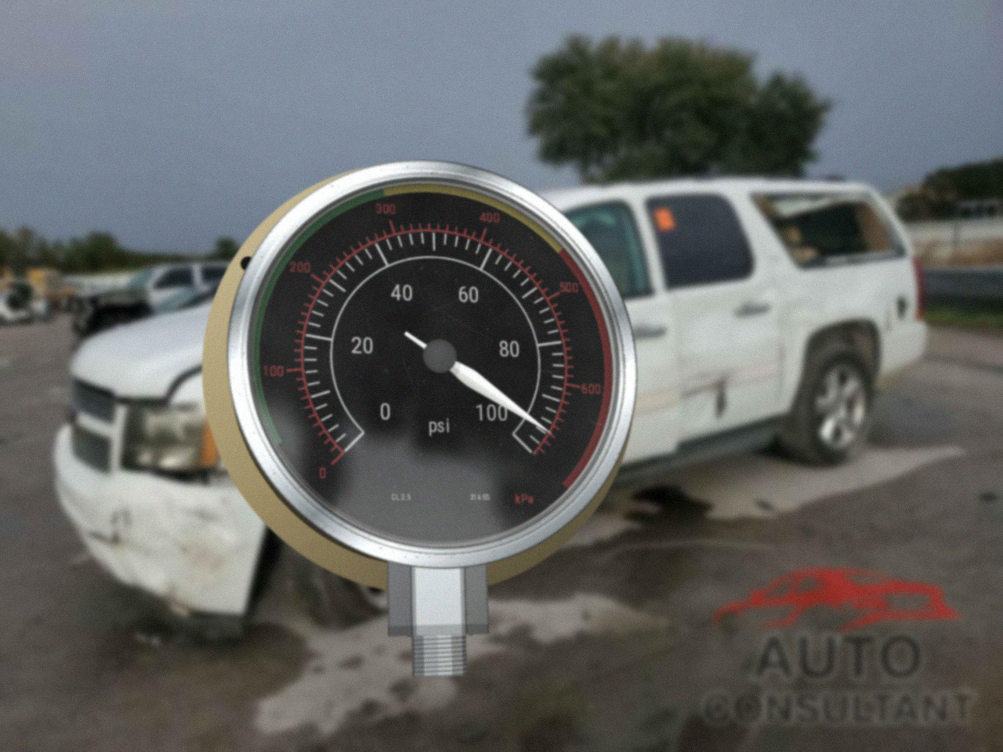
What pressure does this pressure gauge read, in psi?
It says 96 psi
